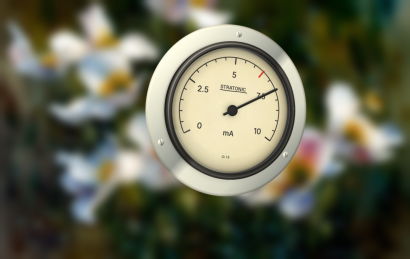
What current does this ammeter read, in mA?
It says 7.5 mA
